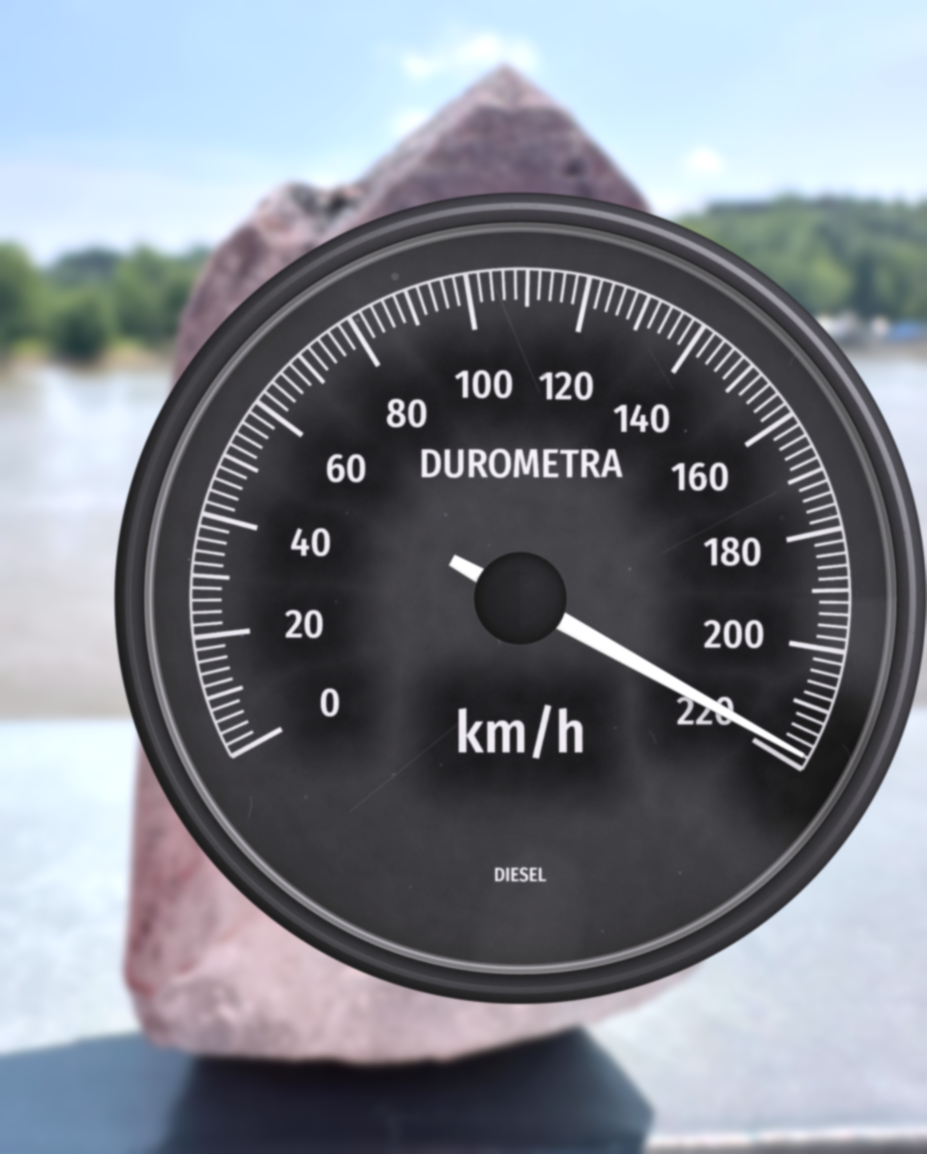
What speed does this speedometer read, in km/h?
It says 218 km/h
